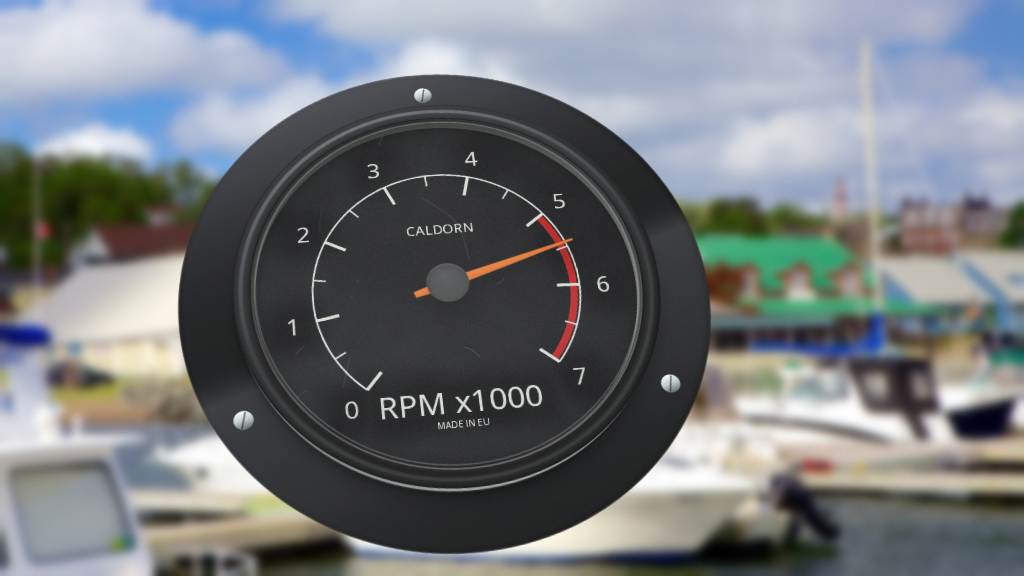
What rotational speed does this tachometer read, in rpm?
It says 5500 rpm
